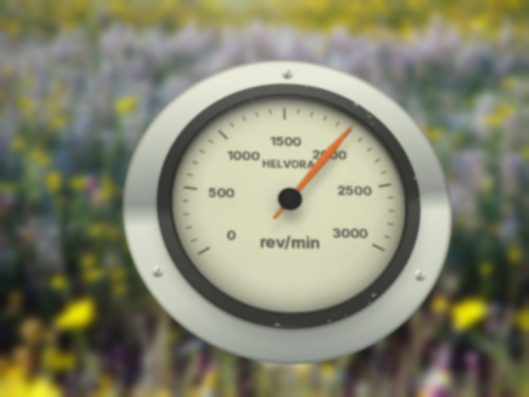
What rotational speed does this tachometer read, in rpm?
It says 2000 rpm
